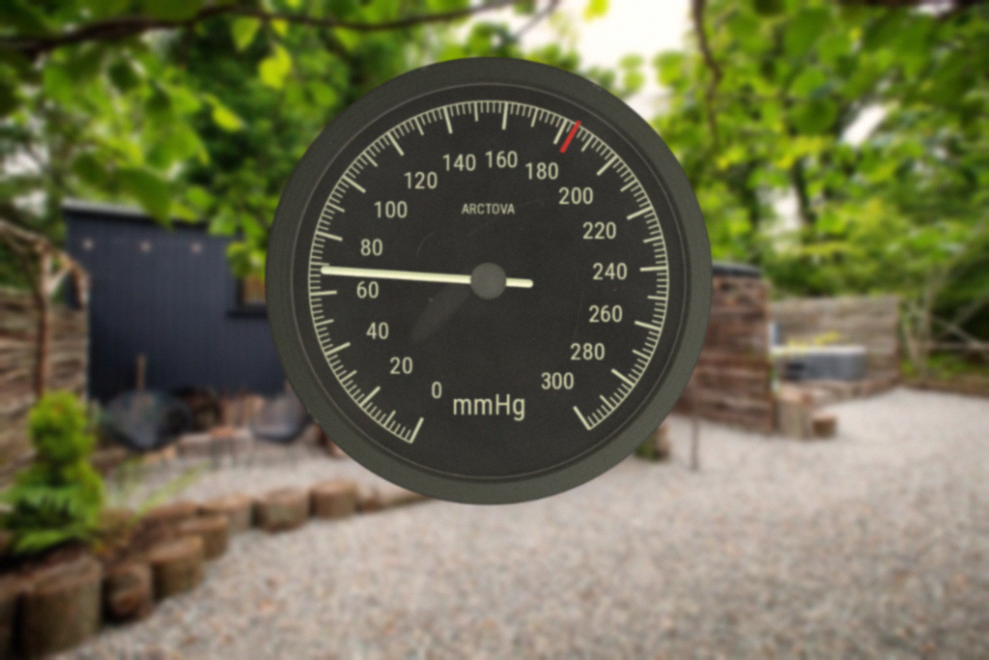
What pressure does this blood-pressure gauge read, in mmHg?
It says 68 mmHg
